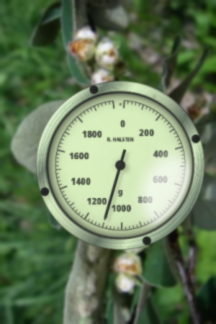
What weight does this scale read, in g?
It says 1100 g
